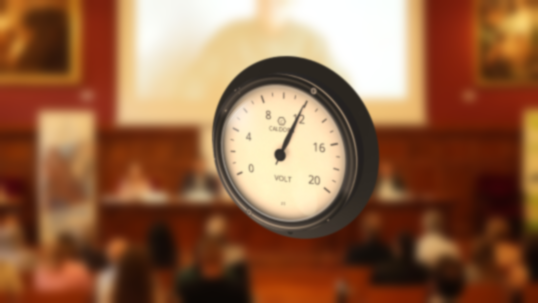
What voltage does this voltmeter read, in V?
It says 12 V
